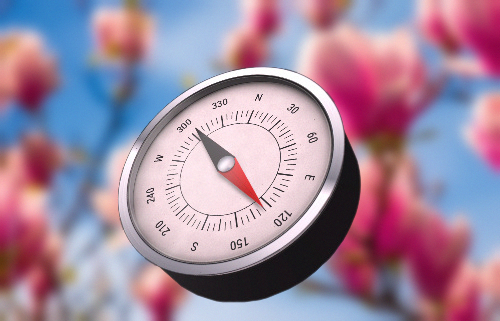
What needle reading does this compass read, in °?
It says 125 °
